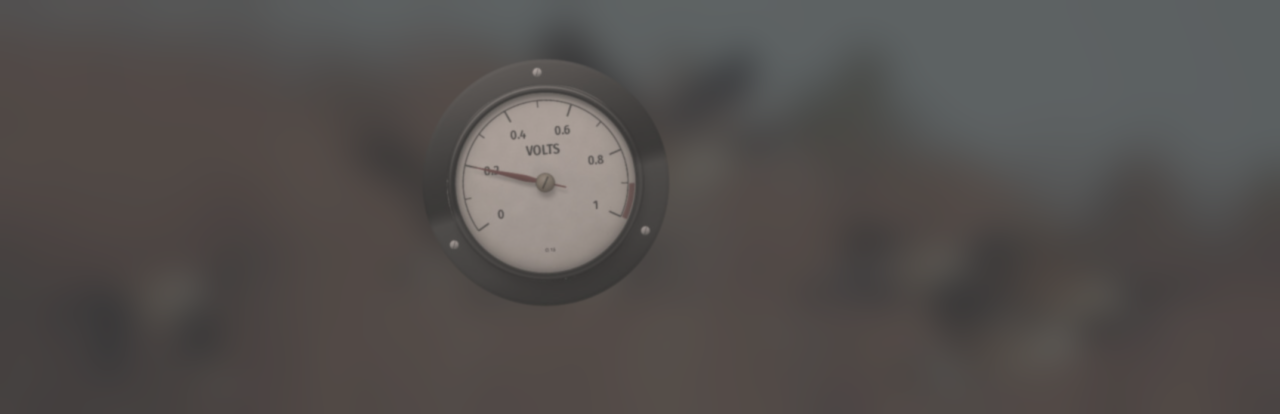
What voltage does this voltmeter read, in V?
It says 0.2 V
